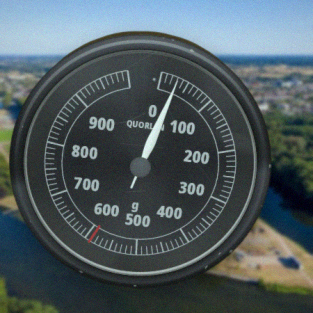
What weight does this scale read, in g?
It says 30 g
